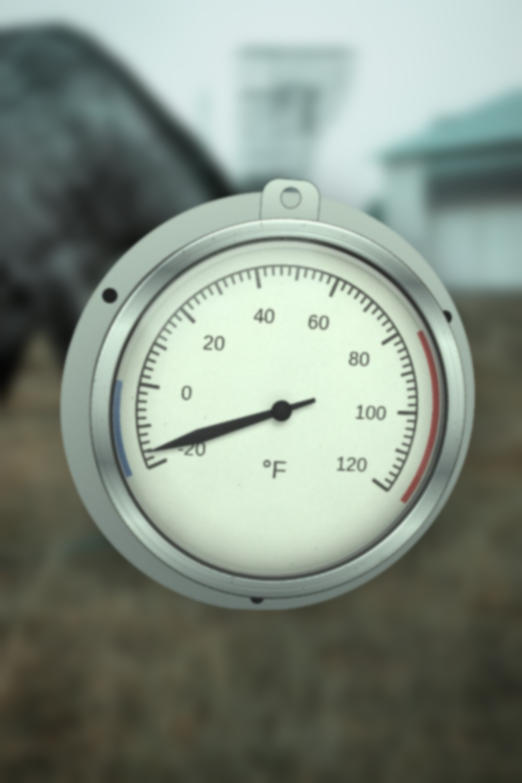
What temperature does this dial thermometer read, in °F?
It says -16 °F
